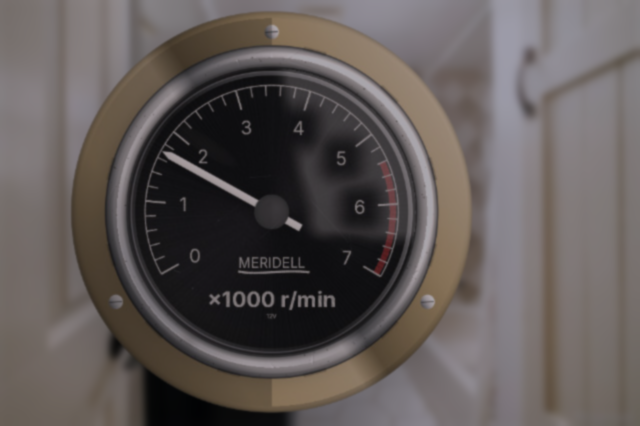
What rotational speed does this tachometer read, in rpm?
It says 1700 rpm
